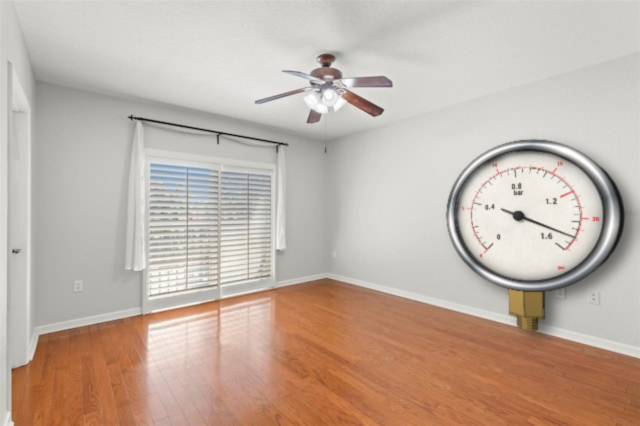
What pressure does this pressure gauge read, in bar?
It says 1.5 bar
